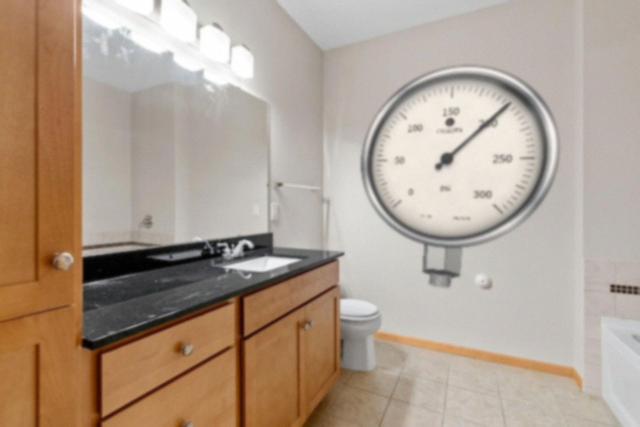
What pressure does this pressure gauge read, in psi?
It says 200 psi
